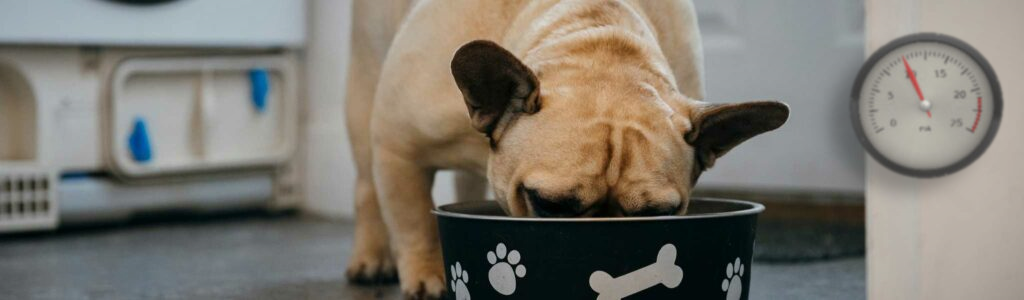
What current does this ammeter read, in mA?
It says 10 mA
